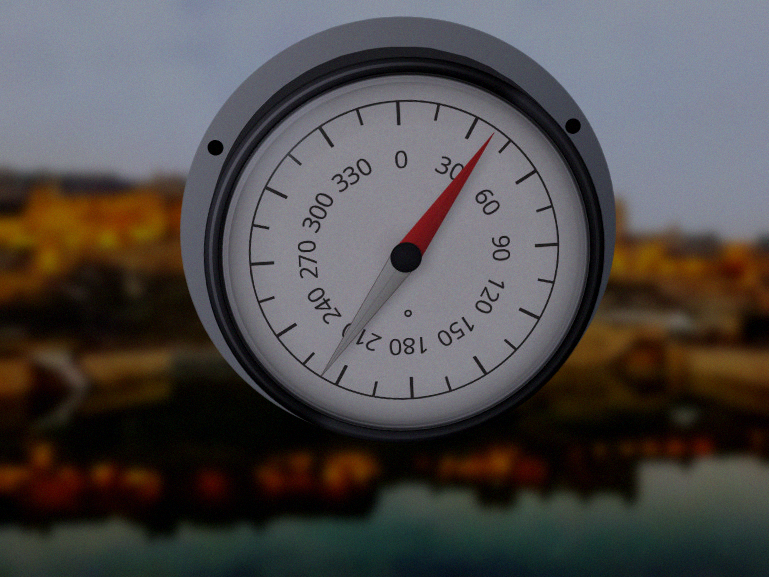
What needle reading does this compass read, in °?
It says 37.5 °
